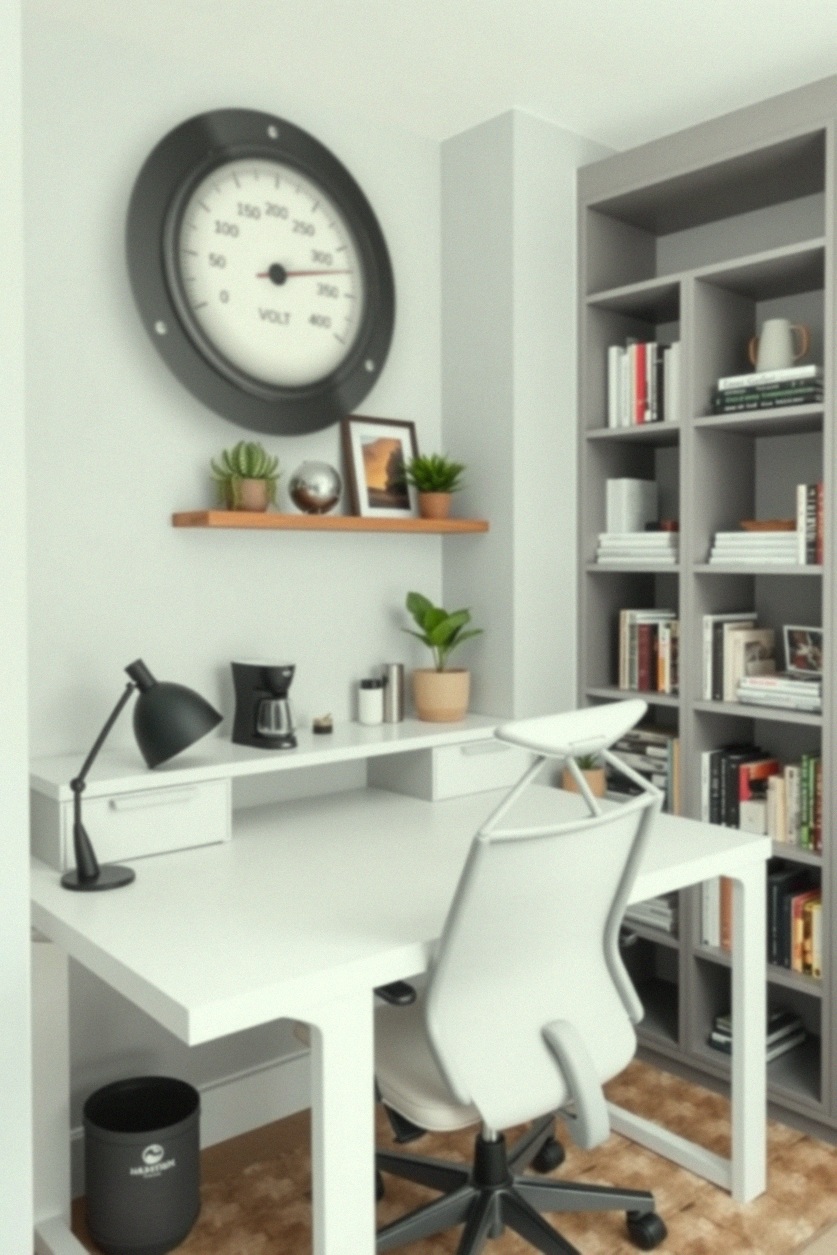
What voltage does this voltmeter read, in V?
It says 325 V
